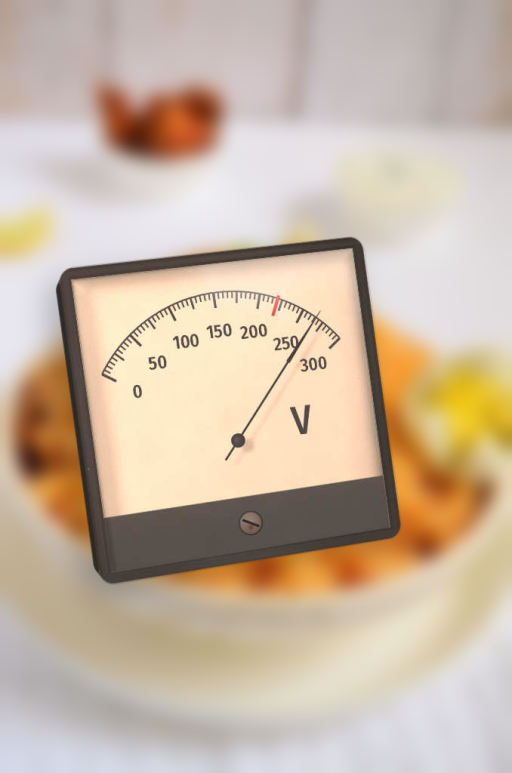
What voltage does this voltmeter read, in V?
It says 265 V
